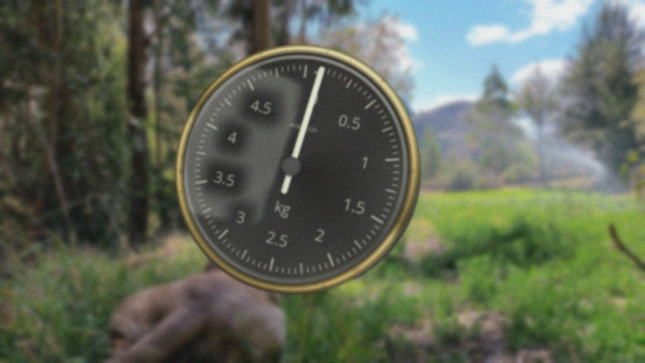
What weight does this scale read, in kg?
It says 0 kg
